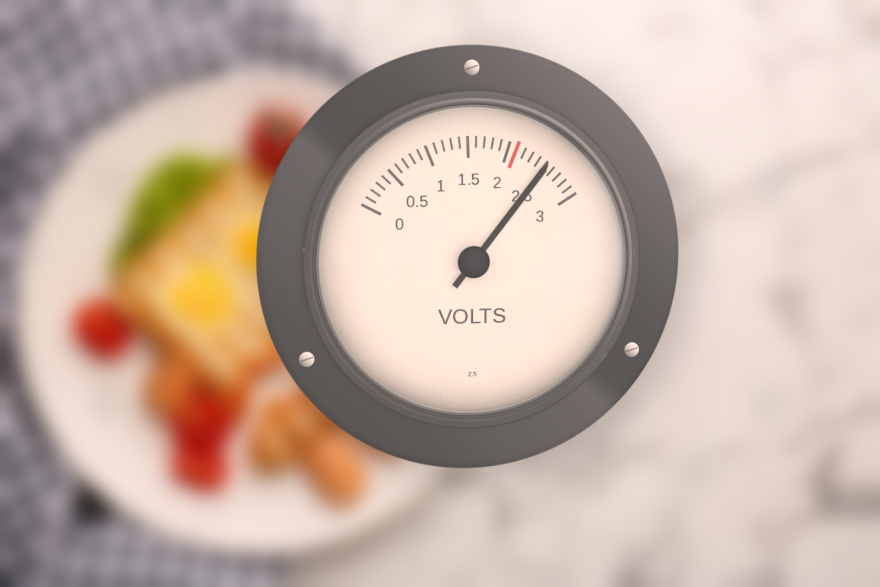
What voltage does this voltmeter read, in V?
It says 2.5 V
